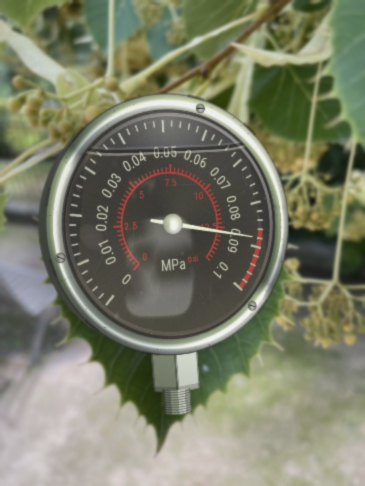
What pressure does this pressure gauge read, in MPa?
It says 0.088 MPa
